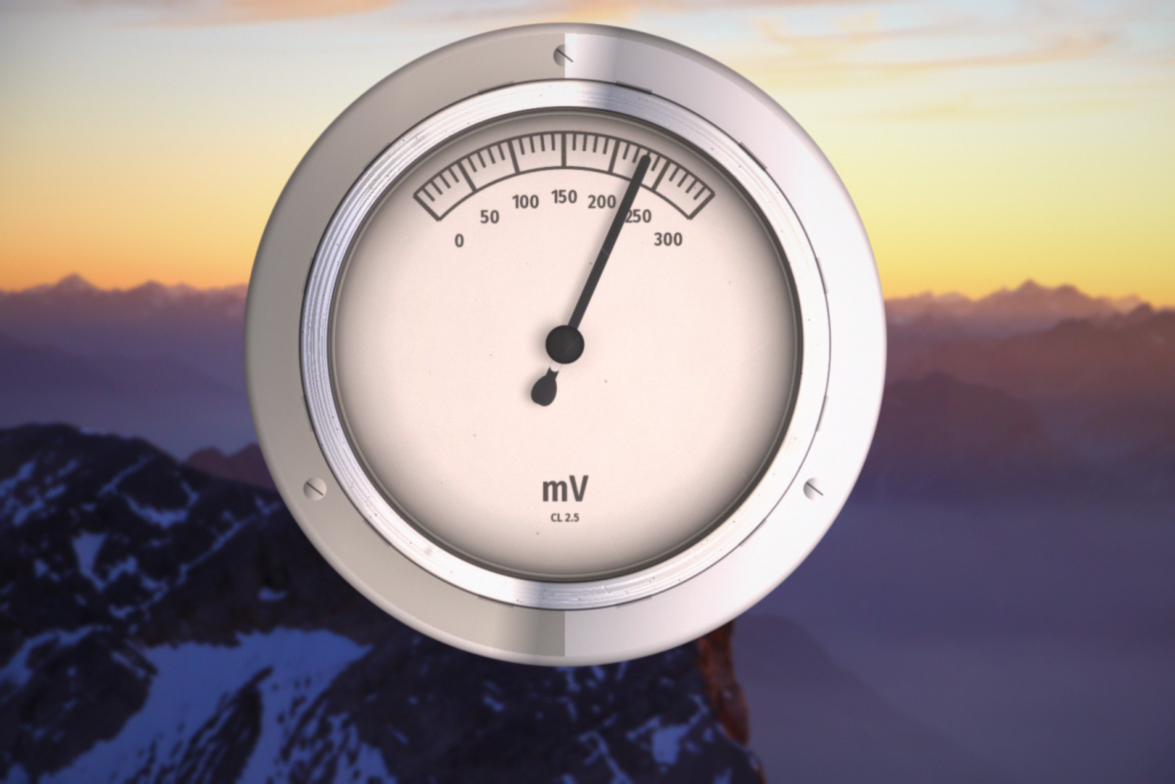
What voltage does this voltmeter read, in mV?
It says 230 mV
